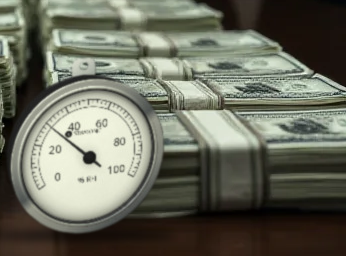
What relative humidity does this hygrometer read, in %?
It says 30 %
